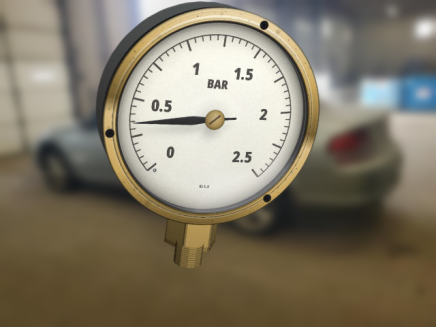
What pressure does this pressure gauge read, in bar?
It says 0.35 bar
